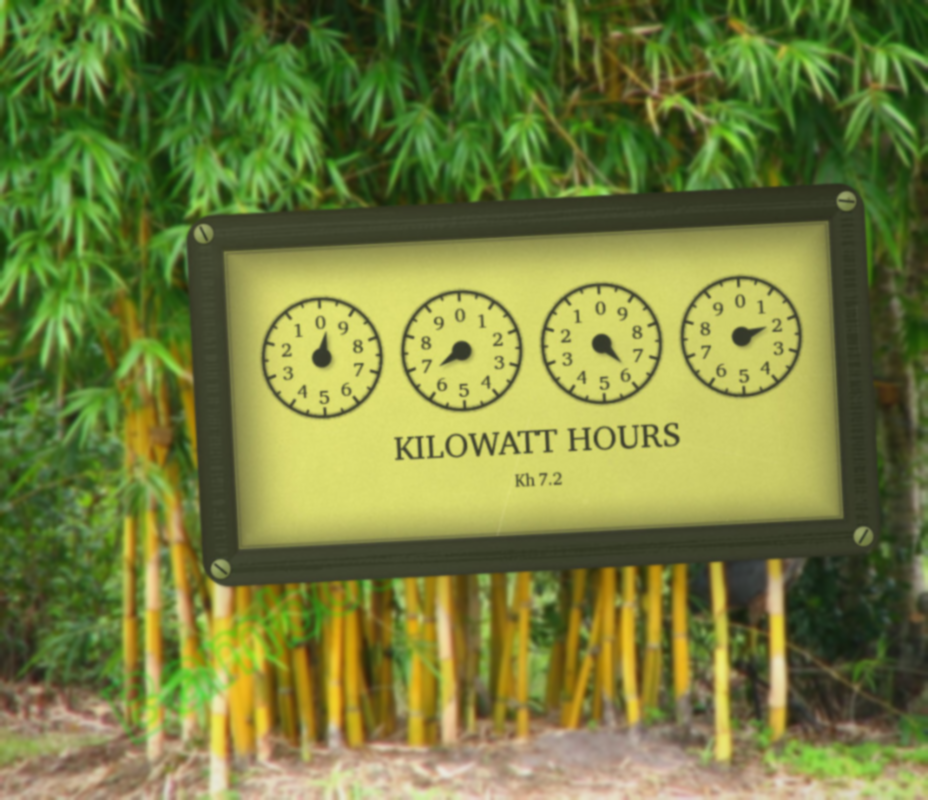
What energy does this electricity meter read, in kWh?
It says 9662 kWh
